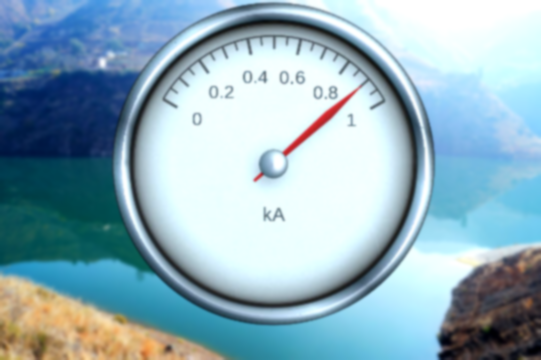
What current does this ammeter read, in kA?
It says 0.9 kA
